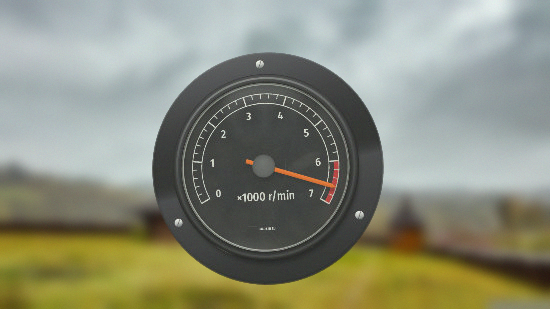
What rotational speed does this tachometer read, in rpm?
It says 6600 rpm
